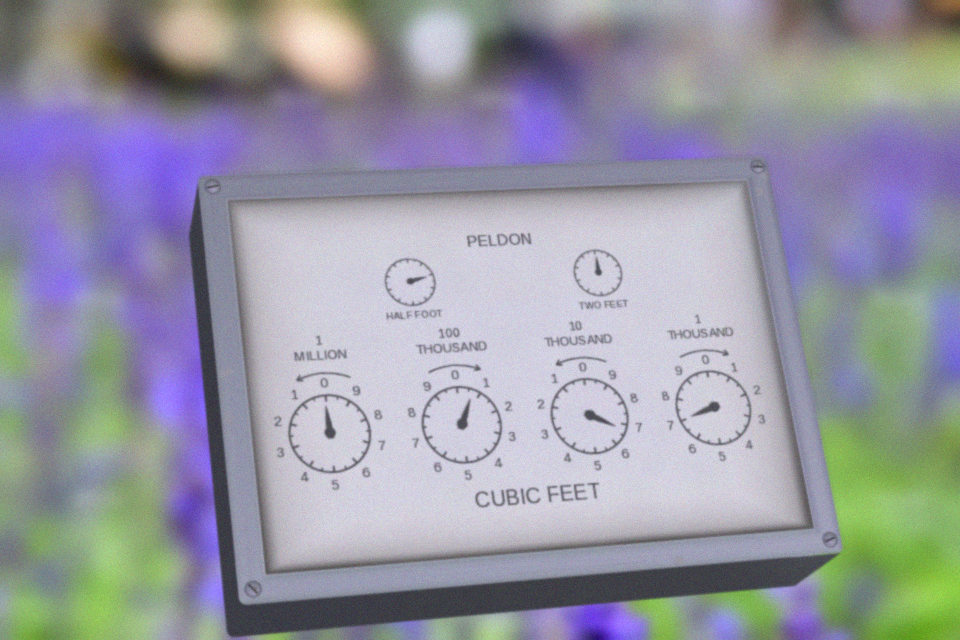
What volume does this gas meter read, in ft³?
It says 6700 ft³
